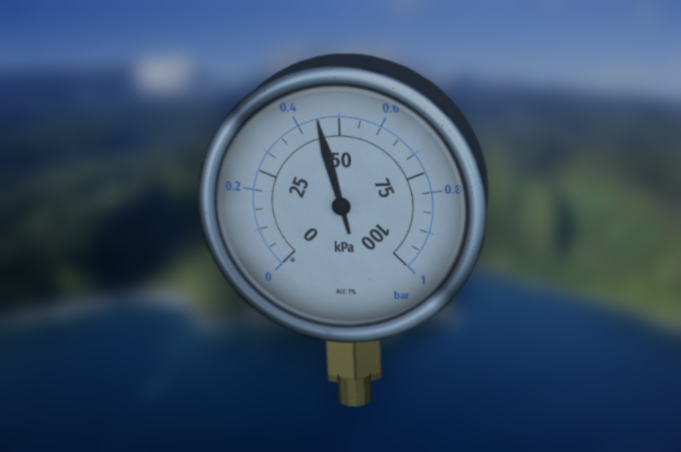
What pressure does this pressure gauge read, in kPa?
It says 45 kPa
